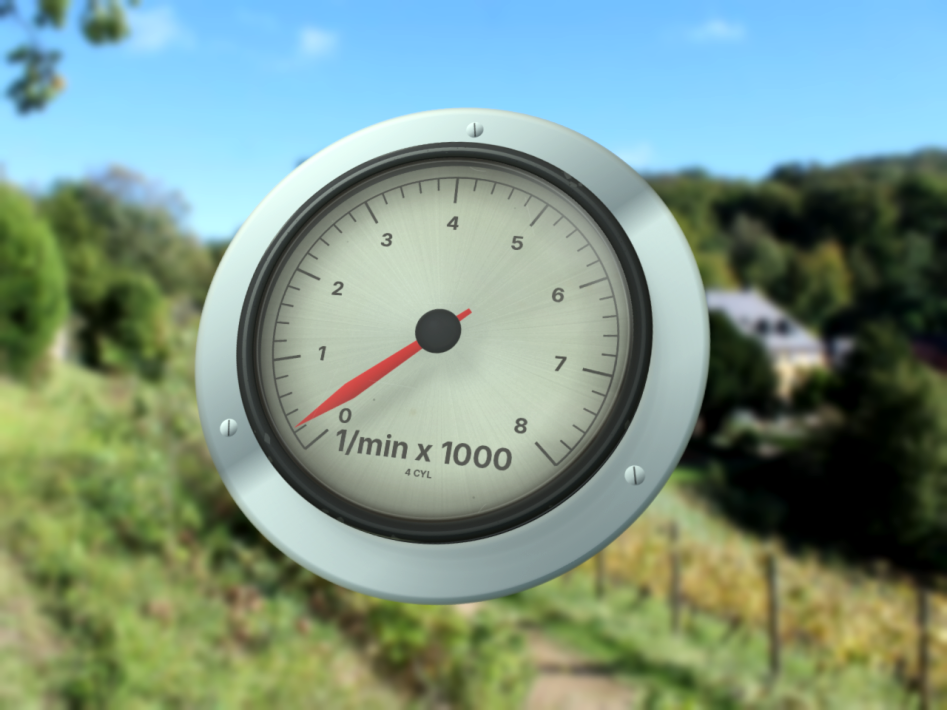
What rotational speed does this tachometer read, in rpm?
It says 200 rpm
